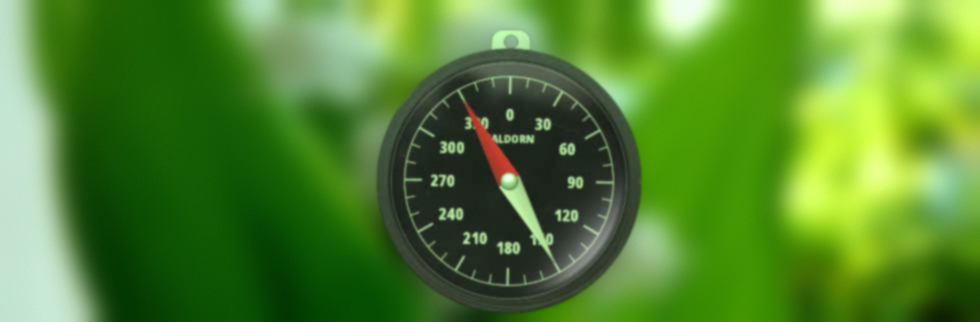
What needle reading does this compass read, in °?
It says 330 °
